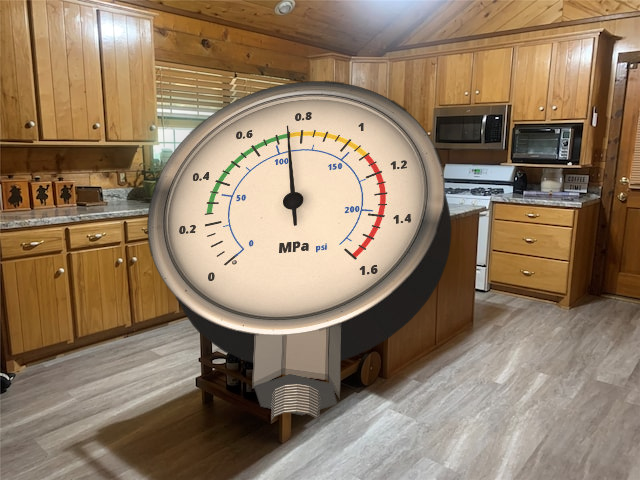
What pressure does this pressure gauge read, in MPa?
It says 0.75 MPa
